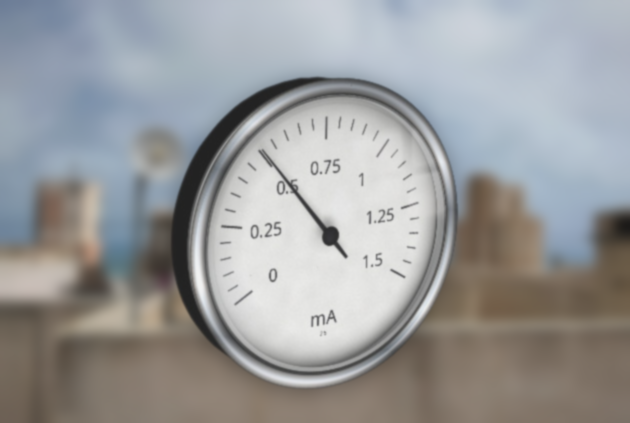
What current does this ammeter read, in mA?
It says 0.5 mA
